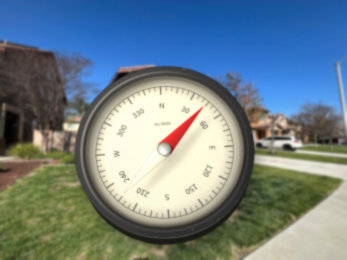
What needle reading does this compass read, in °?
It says 45 °
